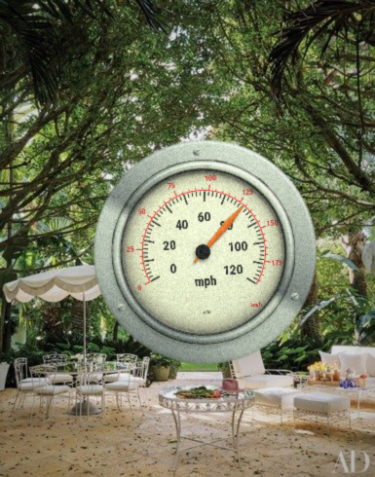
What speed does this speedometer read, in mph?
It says 80 mph
